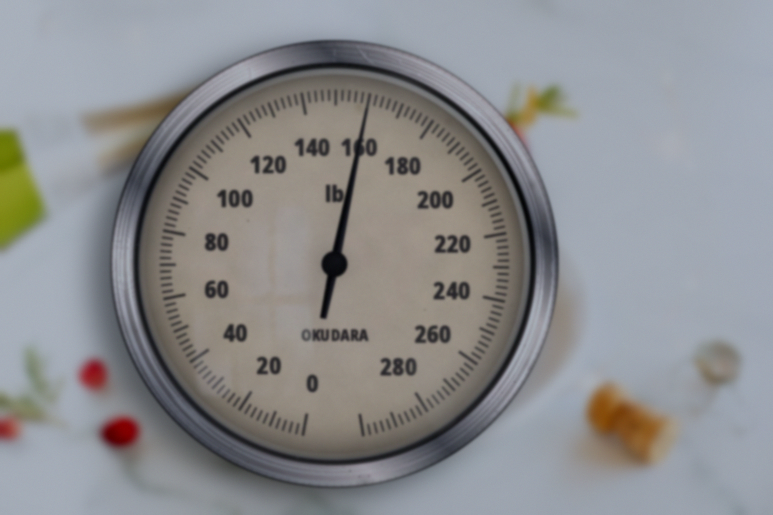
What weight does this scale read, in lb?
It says 160 lb
